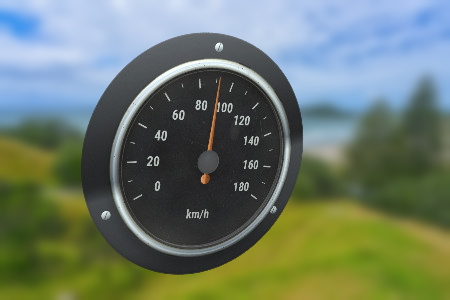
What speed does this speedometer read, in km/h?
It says 90 km/h
